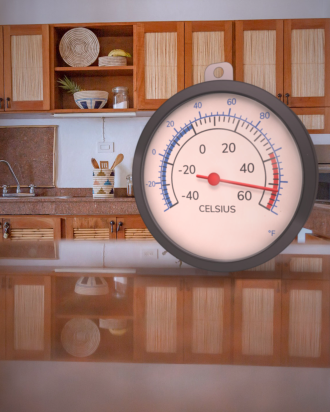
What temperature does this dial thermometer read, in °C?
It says 52 °C
